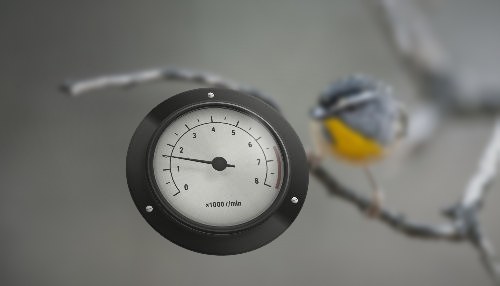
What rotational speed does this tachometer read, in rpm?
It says 1500 rpm
